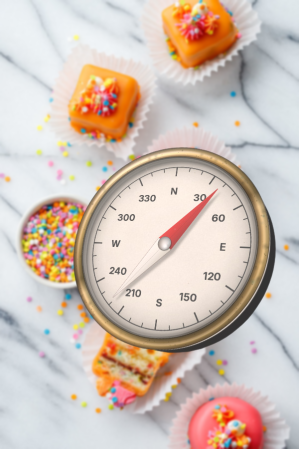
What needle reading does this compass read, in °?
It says 40 °
